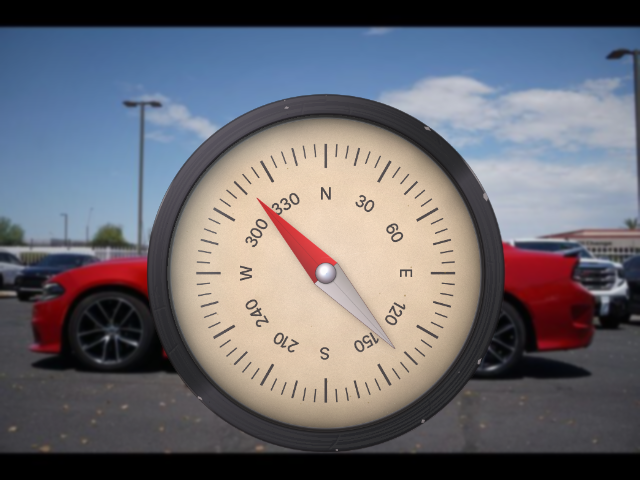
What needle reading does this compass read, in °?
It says 317.5 °
